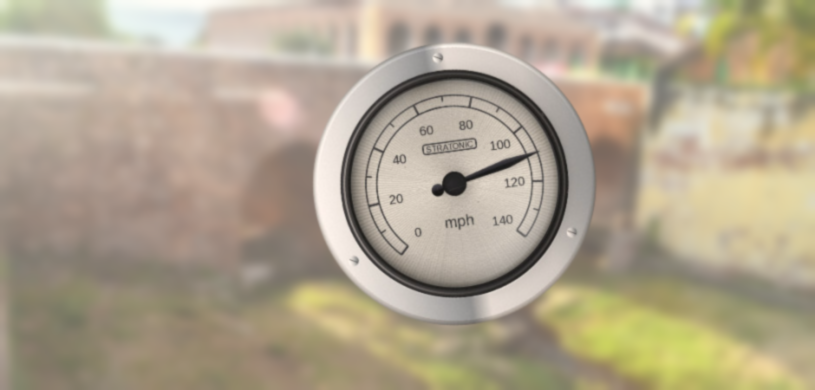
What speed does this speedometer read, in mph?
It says 110 mph
